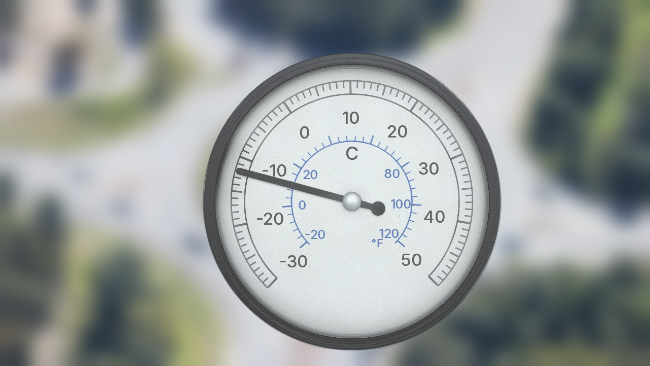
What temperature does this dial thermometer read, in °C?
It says -12 °C
